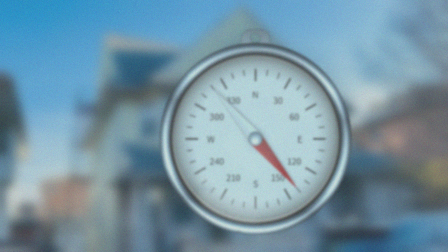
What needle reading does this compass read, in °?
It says 140 °
